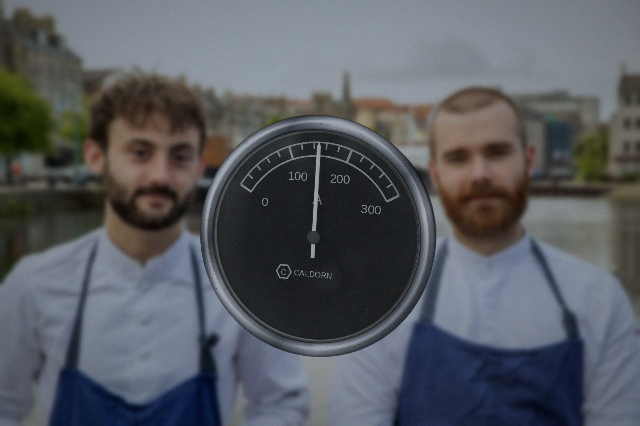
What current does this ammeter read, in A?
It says 150 A
